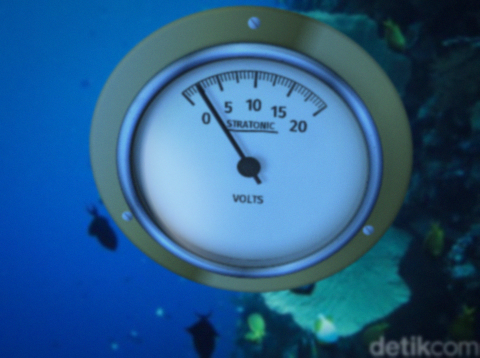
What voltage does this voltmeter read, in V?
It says 2.5 V
